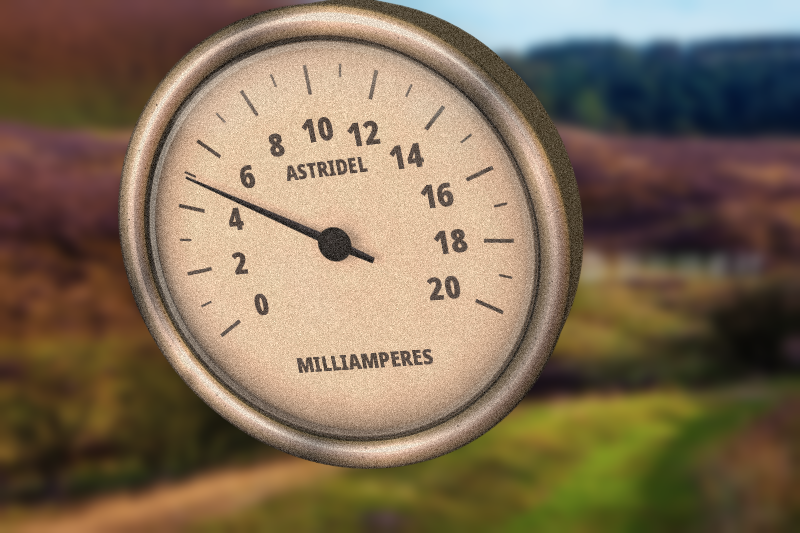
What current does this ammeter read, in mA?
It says 5 mA
